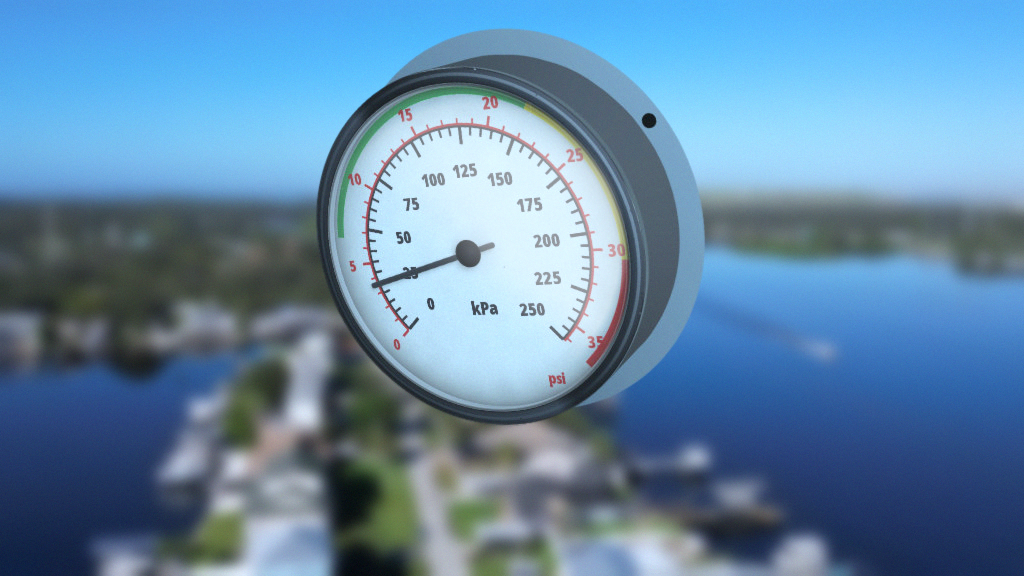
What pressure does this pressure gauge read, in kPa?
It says 25 kPa
